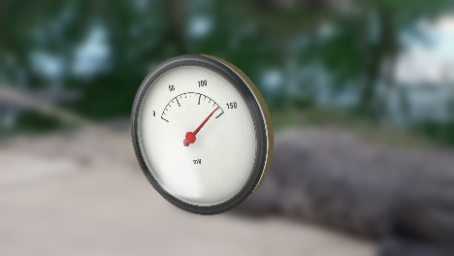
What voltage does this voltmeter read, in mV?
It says 140 mV
